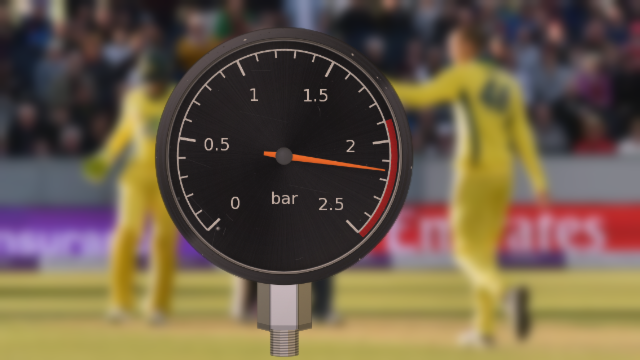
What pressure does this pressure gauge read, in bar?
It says 2.15 bar
